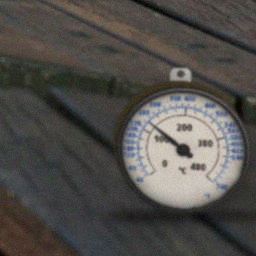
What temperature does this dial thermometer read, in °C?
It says 120 °C
